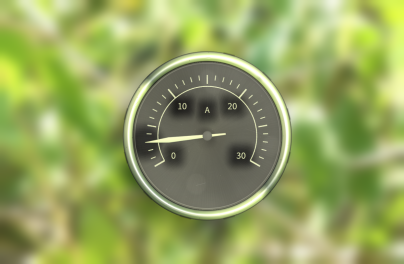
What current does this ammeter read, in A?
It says 3 A
